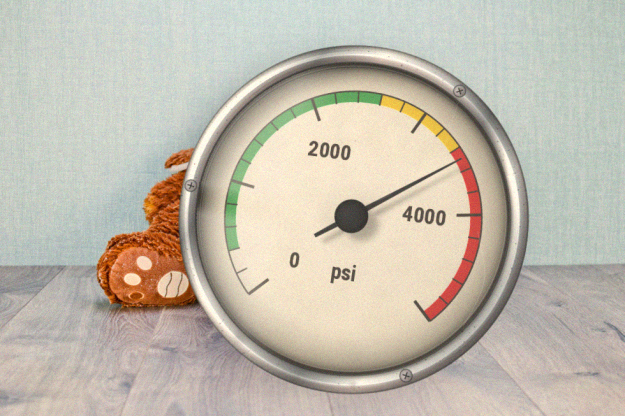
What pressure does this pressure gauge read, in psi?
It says 3500 psi
